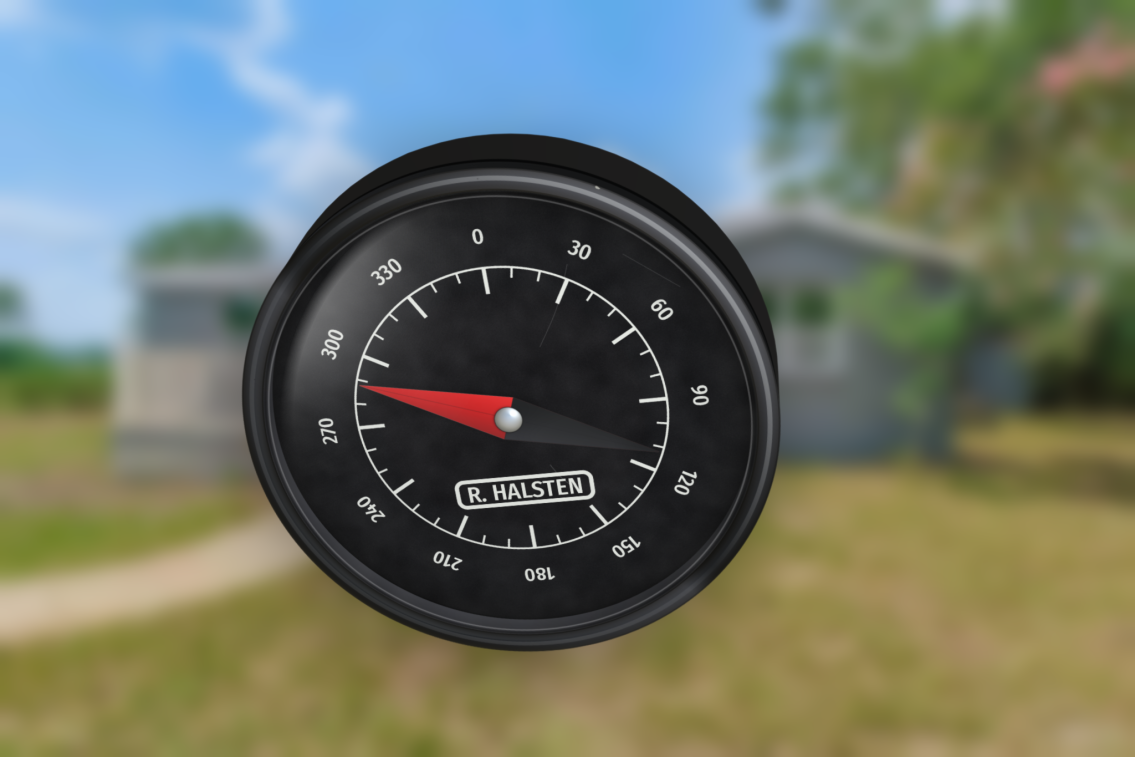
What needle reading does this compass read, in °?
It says 290 °
